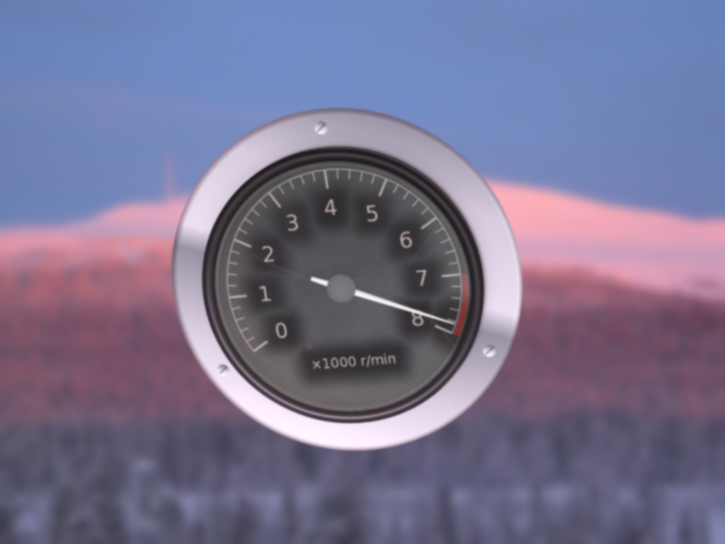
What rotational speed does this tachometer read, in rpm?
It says 7800 rpm
